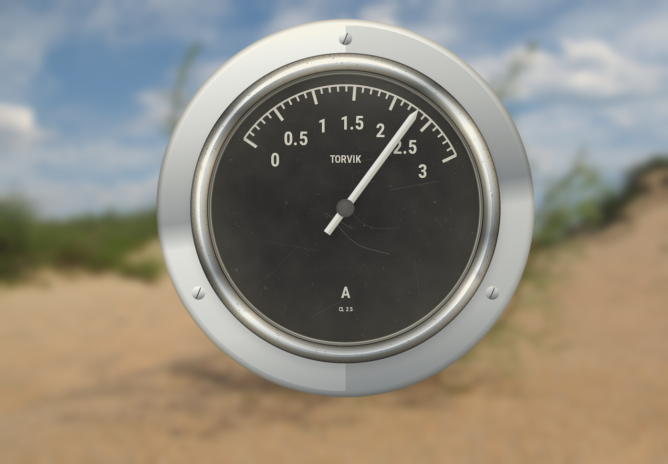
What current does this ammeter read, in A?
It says 2.3 A
